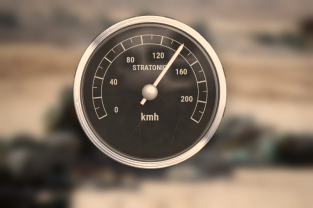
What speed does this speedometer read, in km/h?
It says 140 km/h
